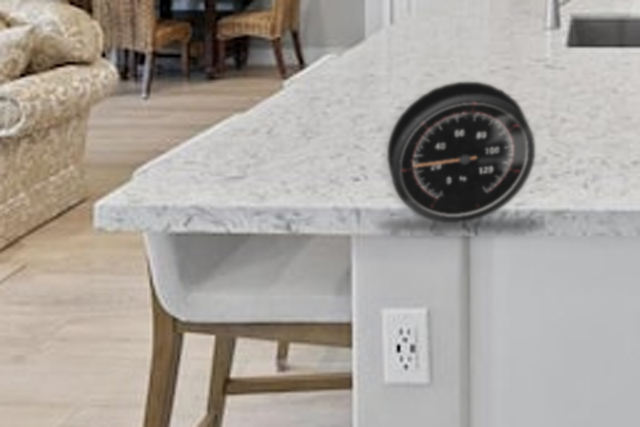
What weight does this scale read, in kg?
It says 25 kg
